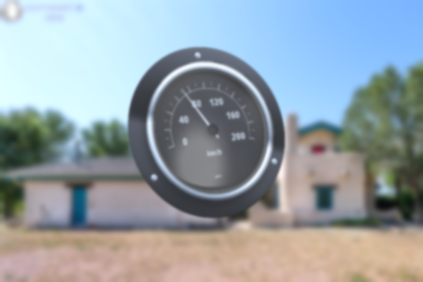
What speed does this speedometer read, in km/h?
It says 70 km/h
